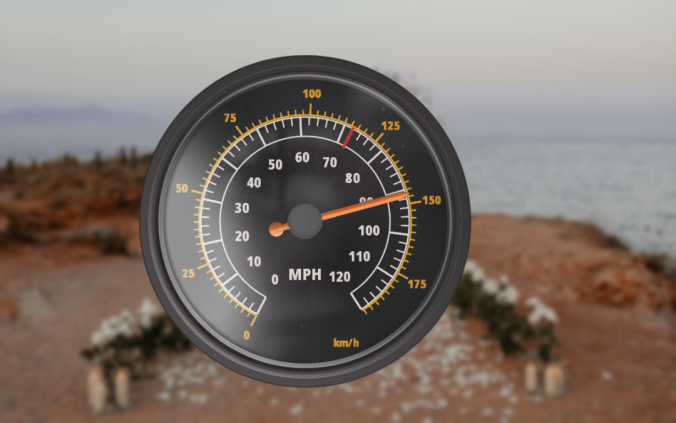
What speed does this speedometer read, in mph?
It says 91 mph
